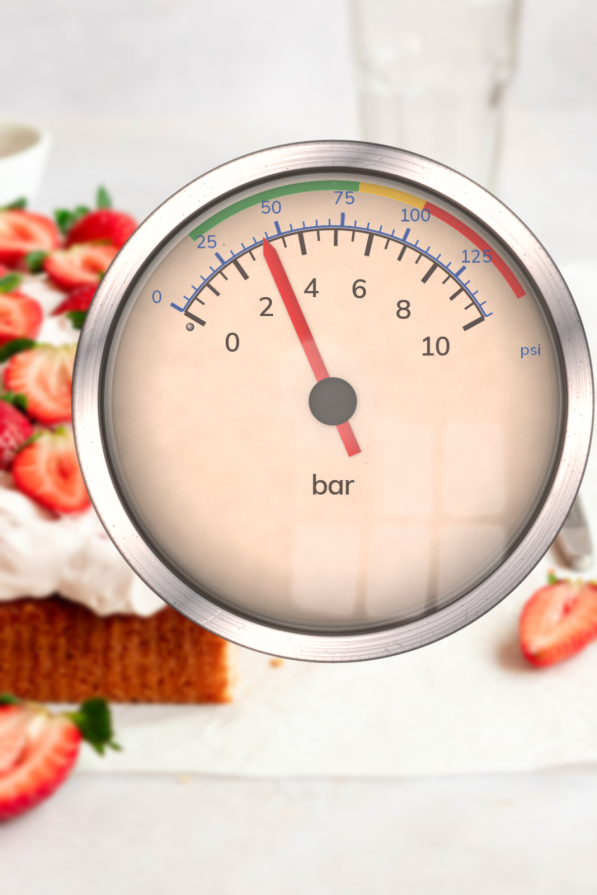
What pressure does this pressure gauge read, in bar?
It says 3 bar
